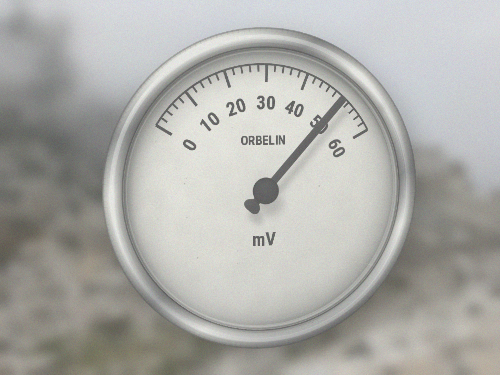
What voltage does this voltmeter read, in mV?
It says 50 mV
